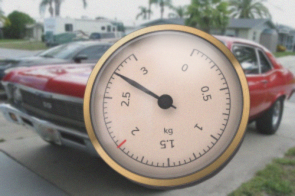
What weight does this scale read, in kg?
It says 2.75 kg
